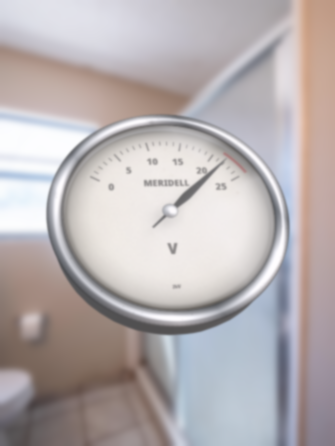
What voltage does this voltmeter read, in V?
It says 22 V
